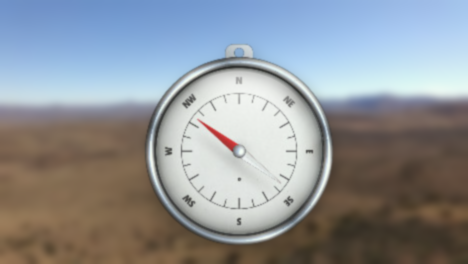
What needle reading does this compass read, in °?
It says 307.5 °
